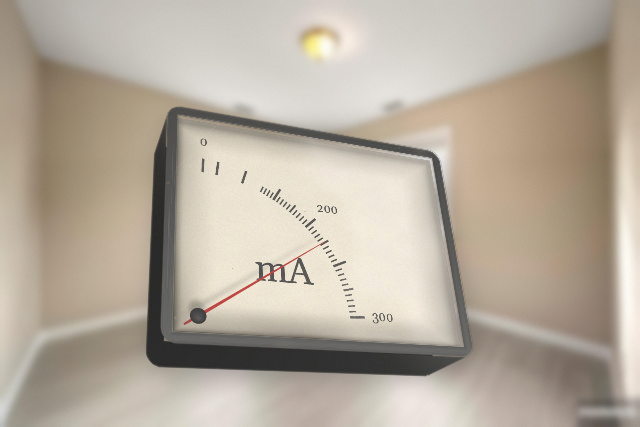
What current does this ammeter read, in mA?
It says 225 mA
